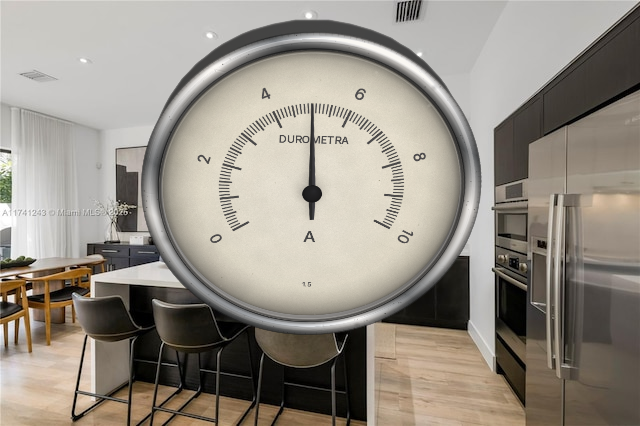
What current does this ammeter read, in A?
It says 5 A
